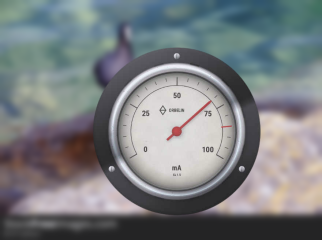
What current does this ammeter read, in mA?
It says 70 mA
